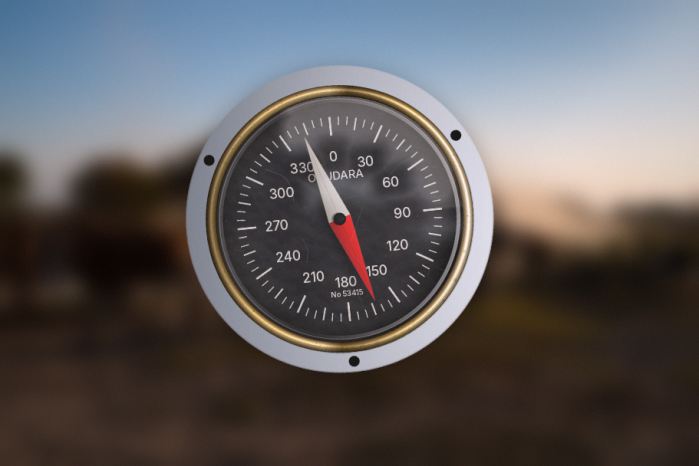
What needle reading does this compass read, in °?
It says 162.5 °
